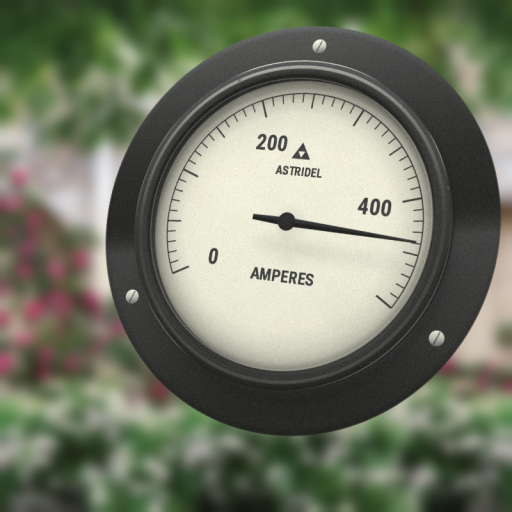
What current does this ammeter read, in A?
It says 440 A
